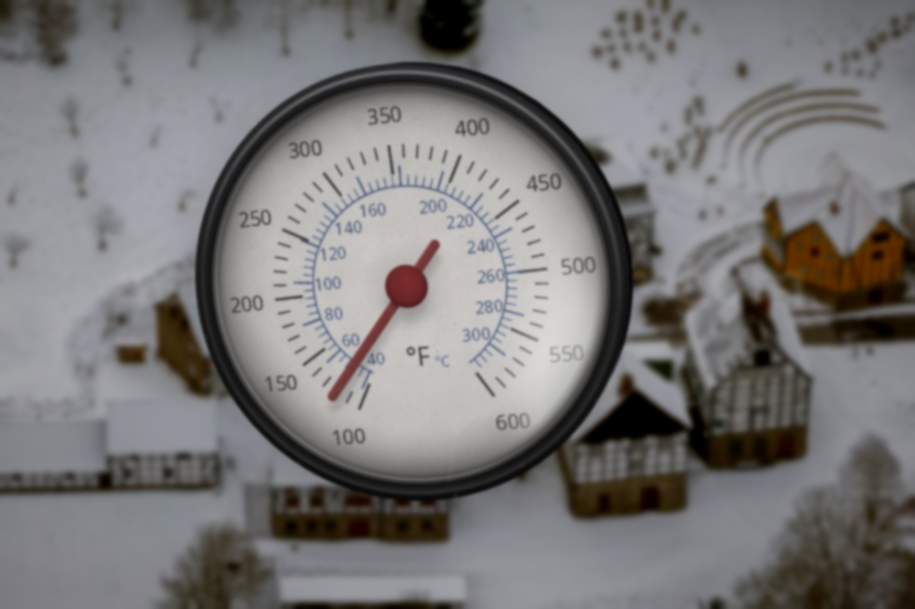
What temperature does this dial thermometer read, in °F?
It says 120 °F
